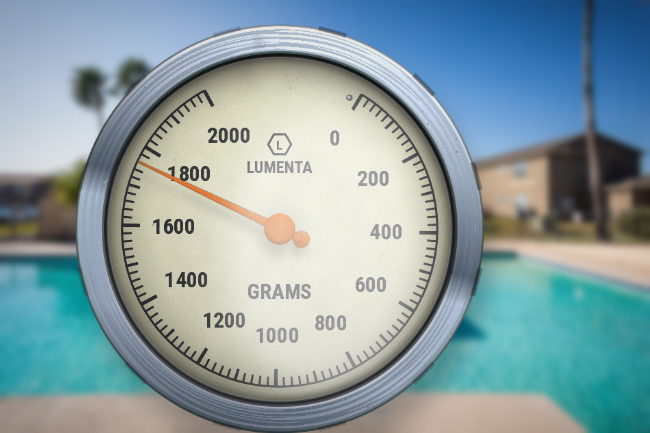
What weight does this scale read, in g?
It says 1760 g
